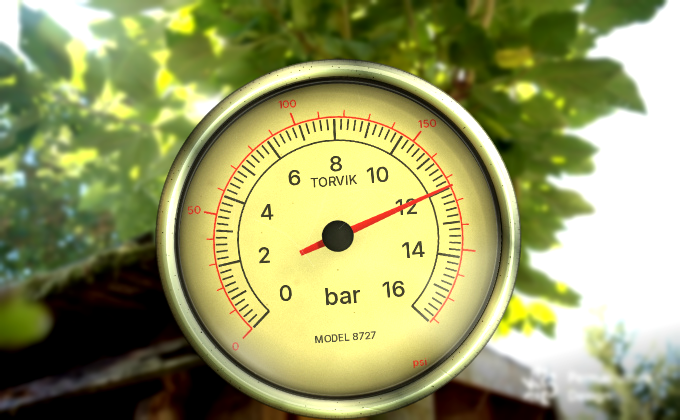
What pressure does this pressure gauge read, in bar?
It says 12 bar
